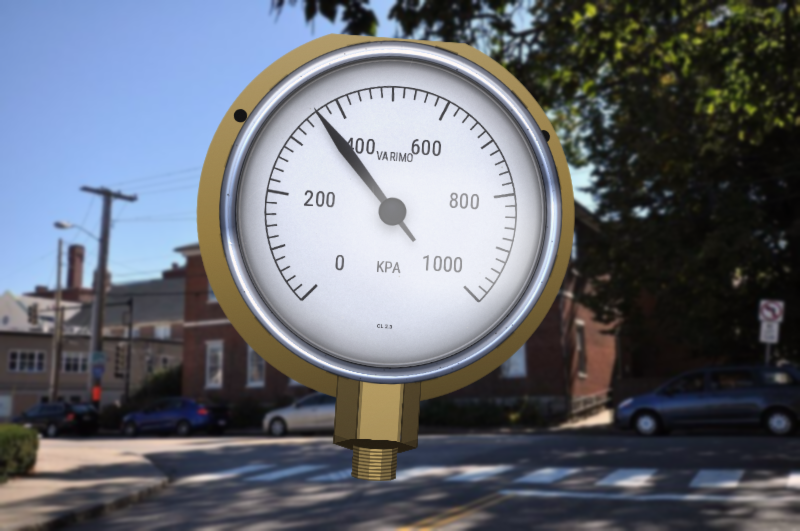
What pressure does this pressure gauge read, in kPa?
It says 360 kPa
